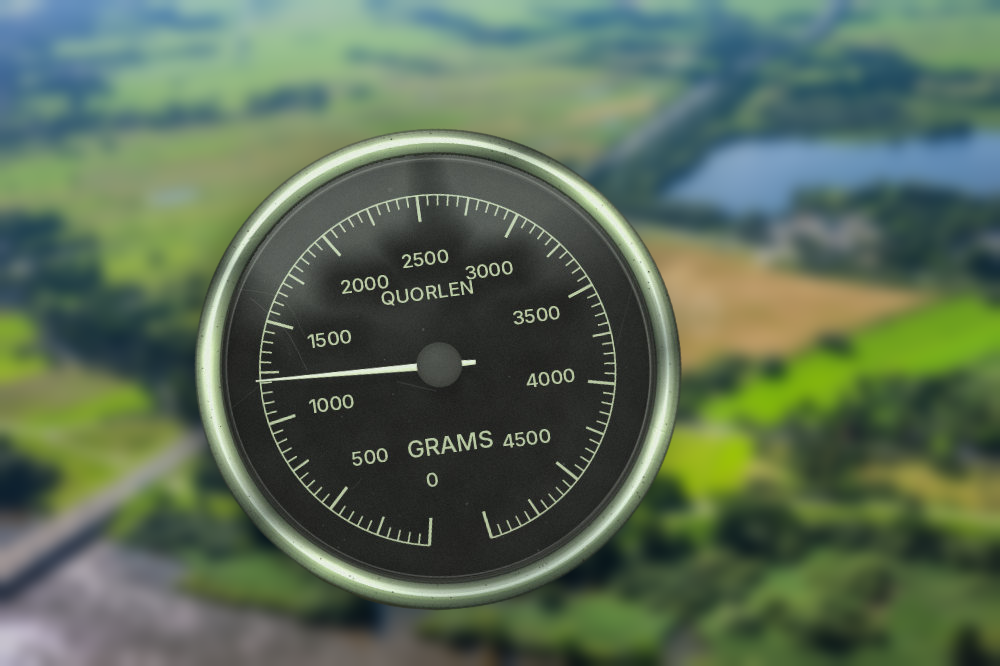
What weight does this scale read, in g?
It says 1200 g
